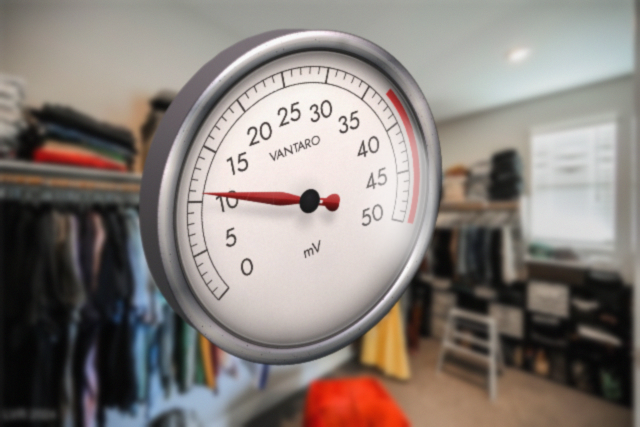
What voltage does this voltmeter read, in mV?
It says 11 mV
